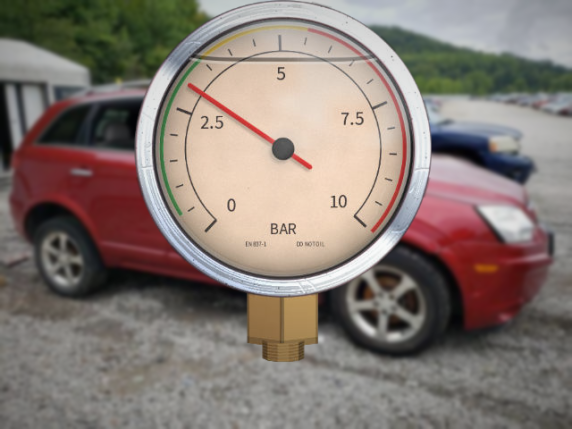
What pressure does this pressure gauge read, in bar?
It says 3 bar
